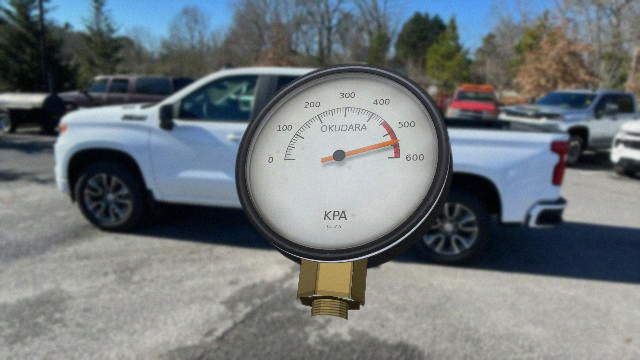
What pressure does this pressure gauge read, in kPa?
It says 550 kPa
